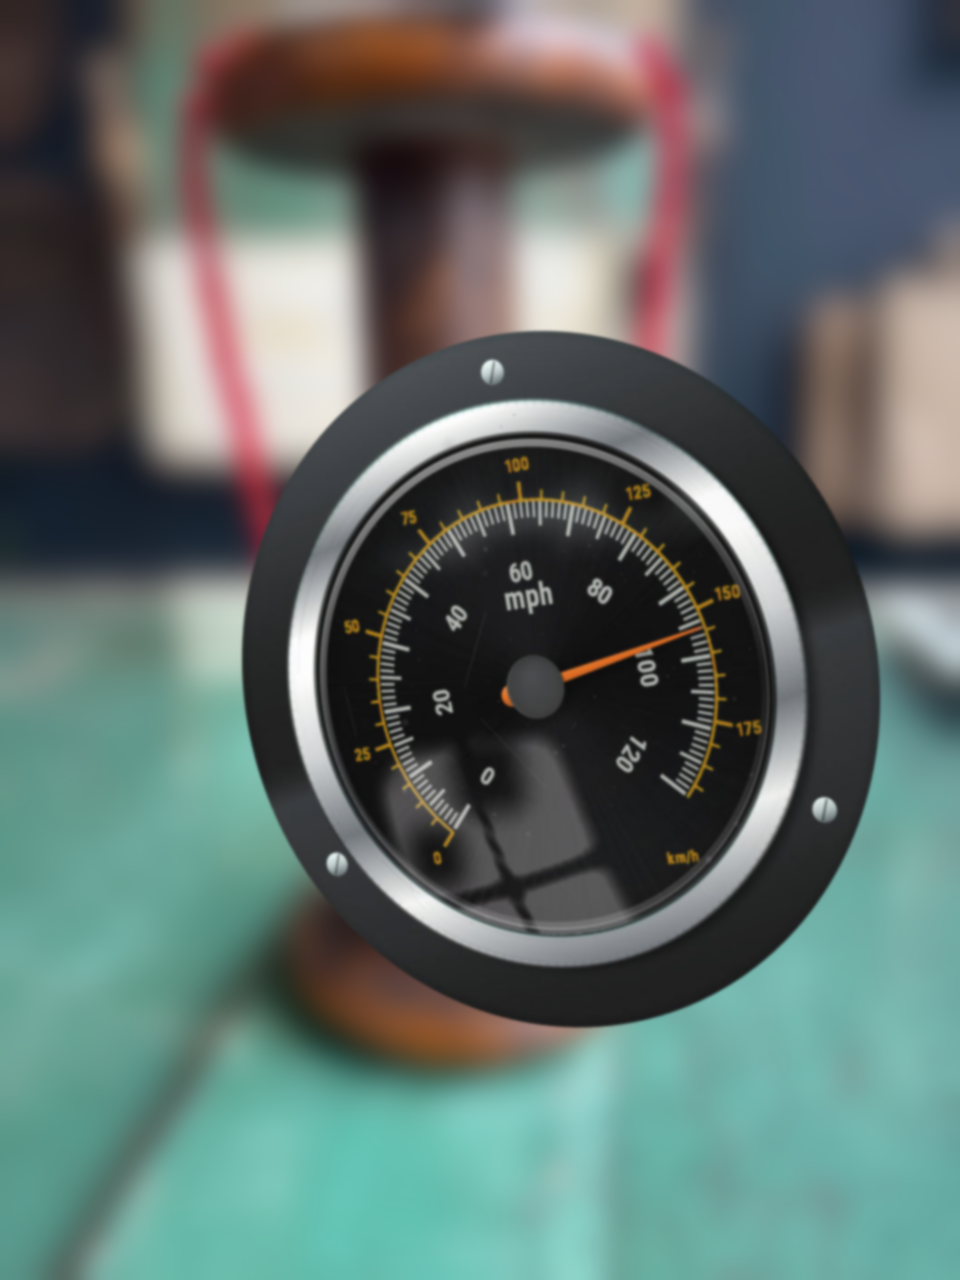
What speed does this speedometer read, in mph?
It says 96 mph
